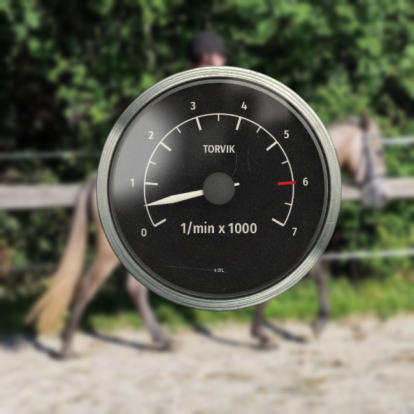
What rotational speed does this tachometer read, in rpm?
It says 500 rpm
